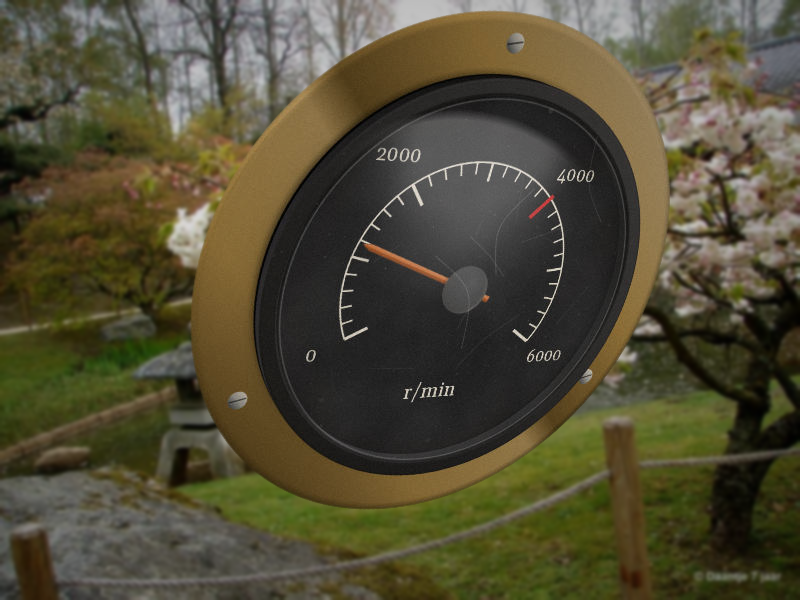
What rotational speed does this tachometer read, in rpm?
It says 1200 rpm
